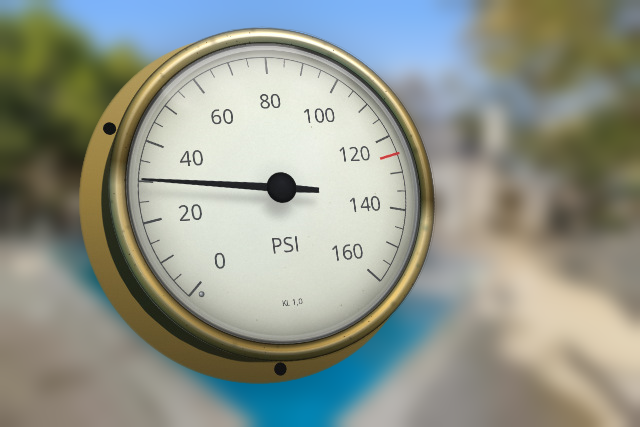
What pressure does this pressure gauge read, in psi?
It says 30 psi
